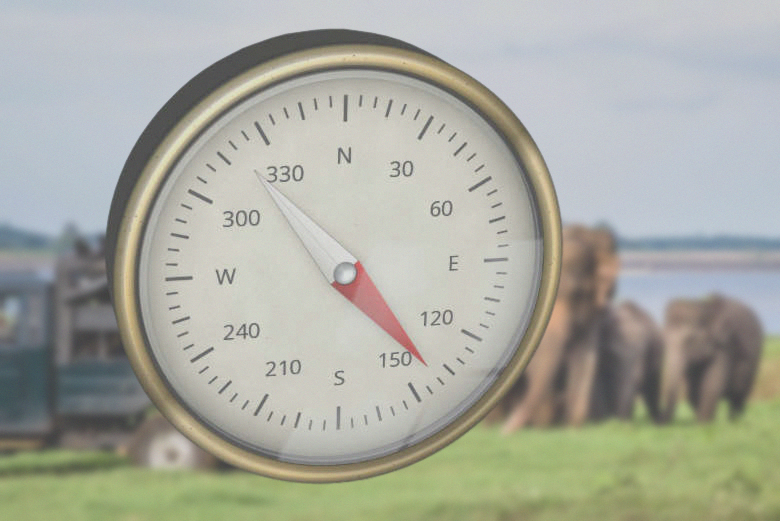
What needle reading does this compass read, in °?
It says 140 °
